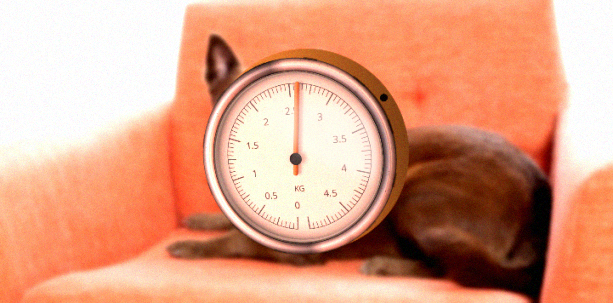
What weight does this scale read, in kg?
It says 2.6 kg
